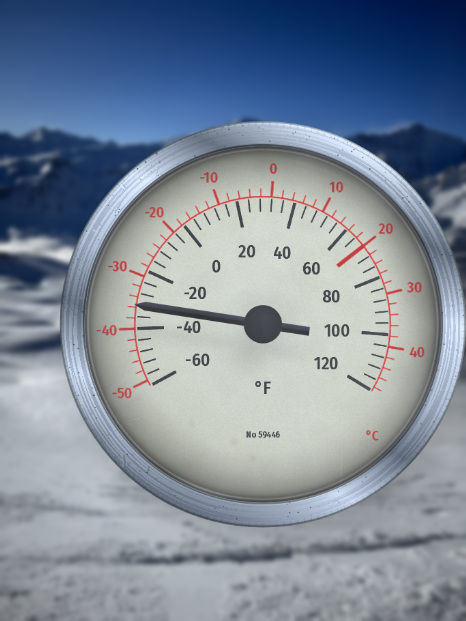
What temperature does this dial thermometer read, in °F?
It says -32 °F
